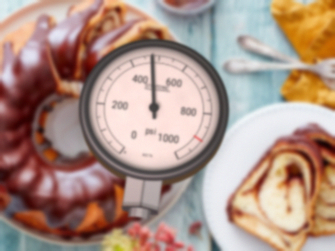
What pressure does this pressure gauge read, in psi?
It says 475 psi
